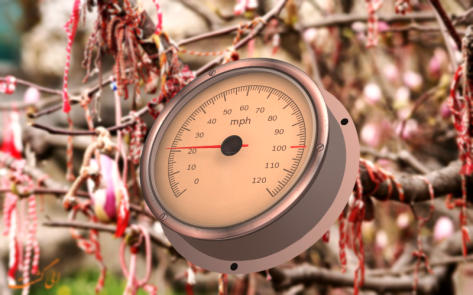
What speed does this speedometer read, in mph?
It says 20 mph
